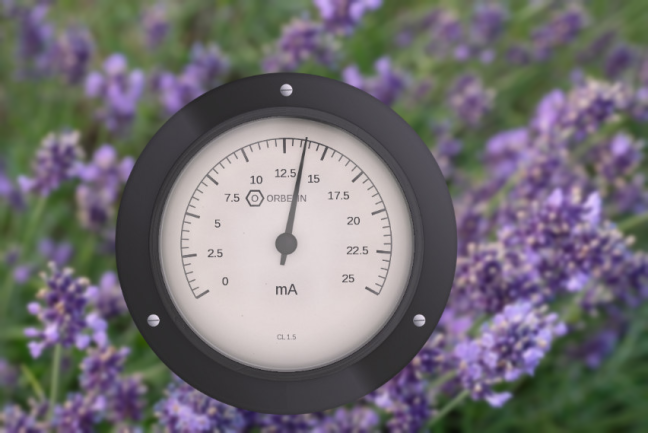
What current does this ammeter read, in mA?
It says 13.75 mA
